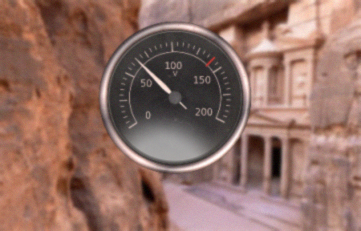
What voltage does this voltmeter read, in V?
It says 65 V
